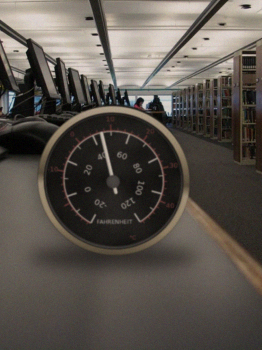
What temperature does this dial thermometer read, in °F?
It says 45 °F
